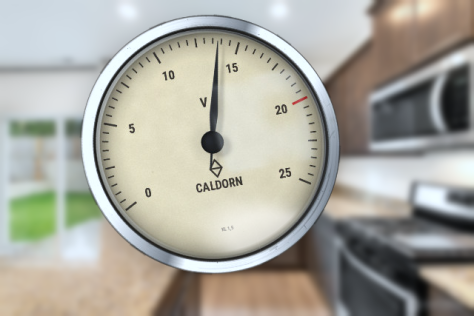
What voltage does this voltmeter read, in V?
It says 13.75 V
